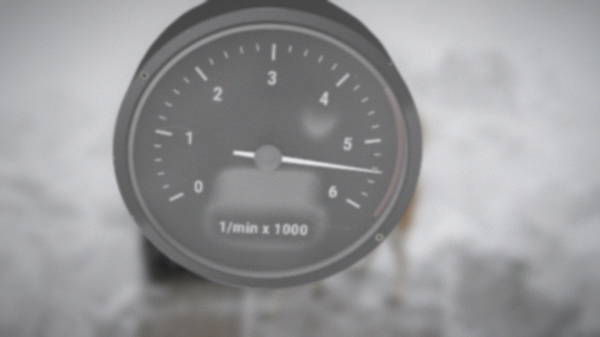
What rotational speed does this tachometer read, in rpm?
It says 5400 rpm
